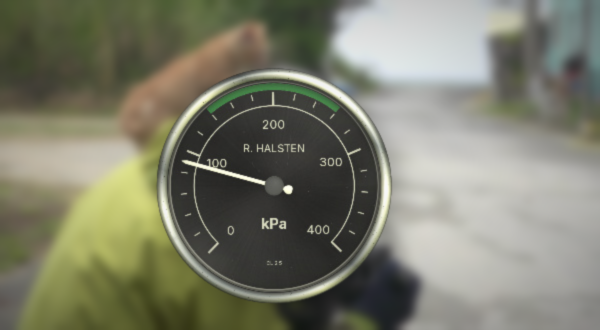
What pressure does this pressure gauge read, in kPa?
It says 90 kPa
